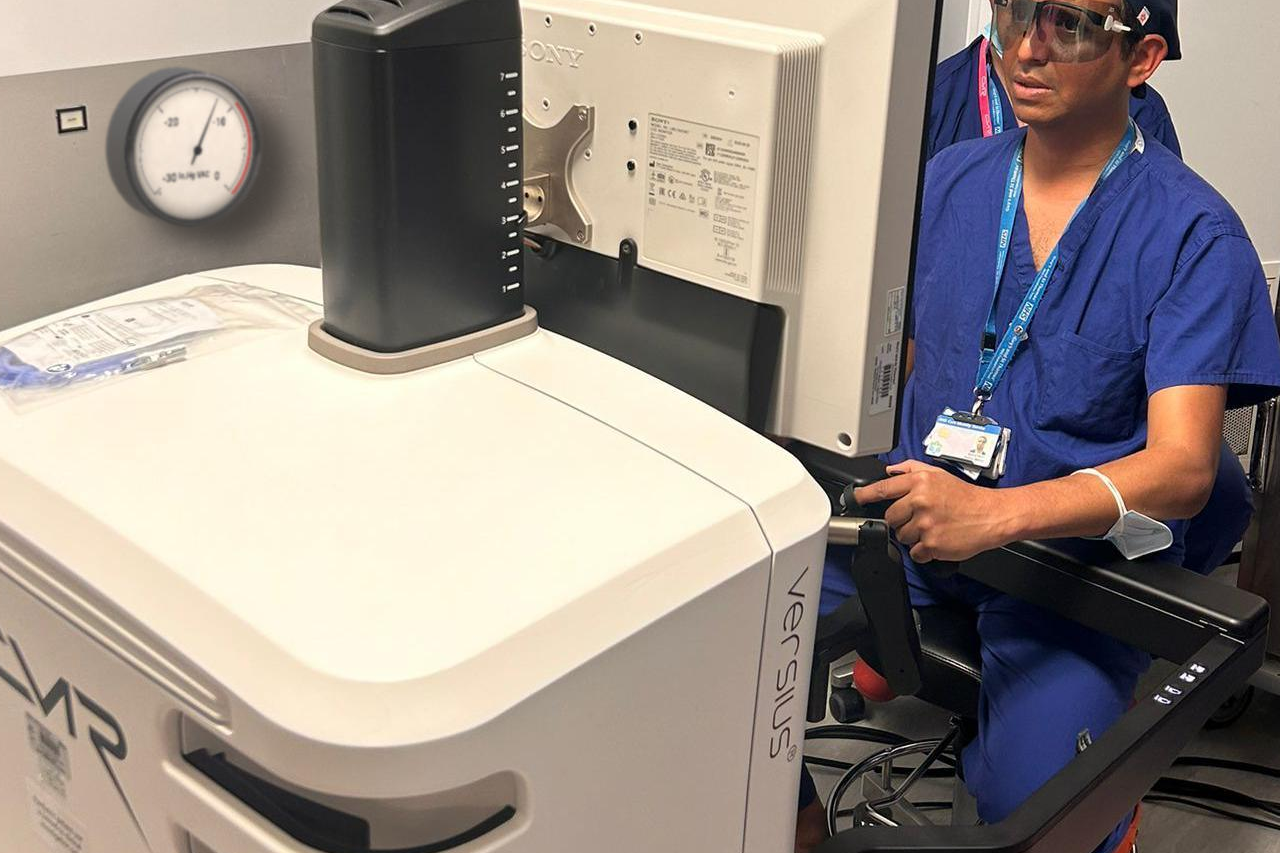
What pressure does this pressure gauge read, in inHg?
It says -12.5 inHg
